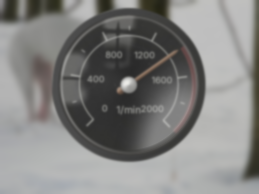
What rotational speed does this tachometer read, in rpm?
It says 1400 rpm
